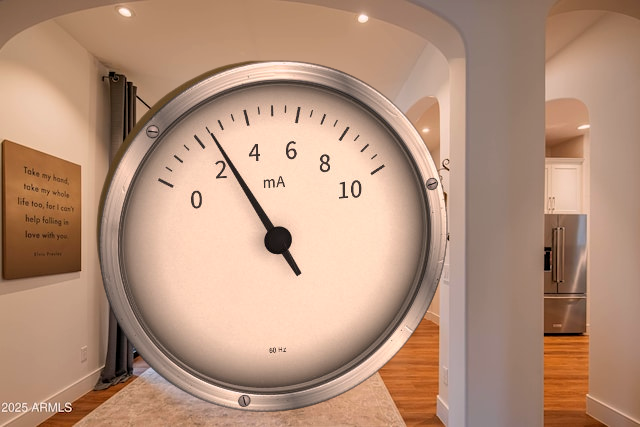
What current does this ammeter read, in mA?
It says 2.5 mA
